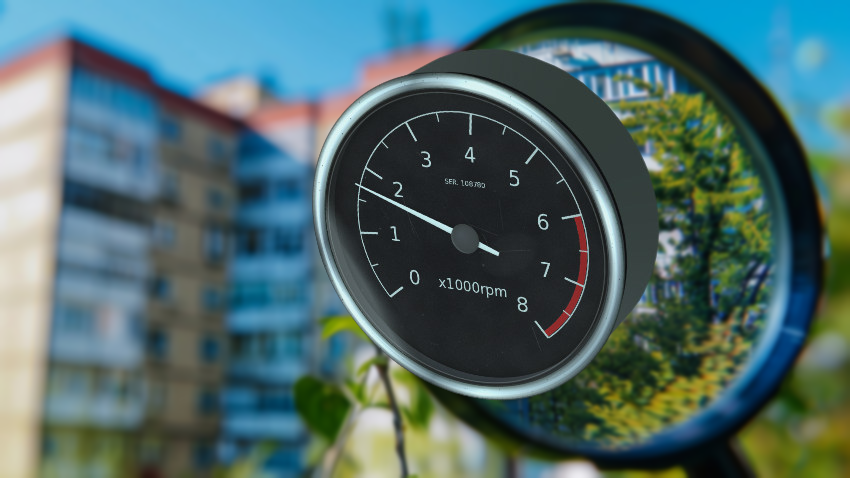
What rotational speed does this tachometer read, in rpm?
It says 1750 rpm
